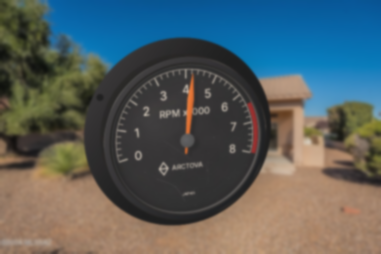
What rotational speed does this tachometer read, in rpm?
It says 4200 rpm
